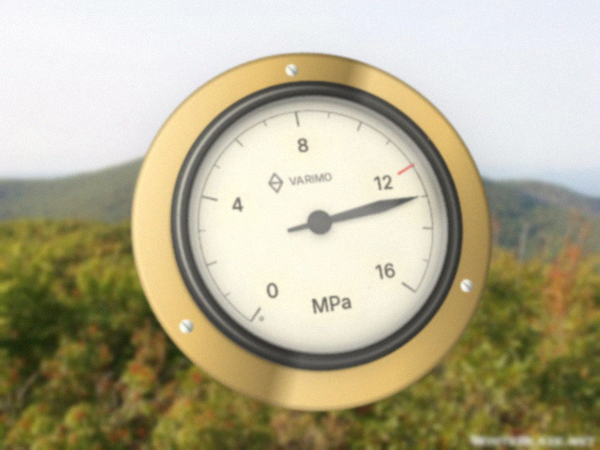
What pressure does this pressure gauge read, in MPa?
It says 13 MPa
